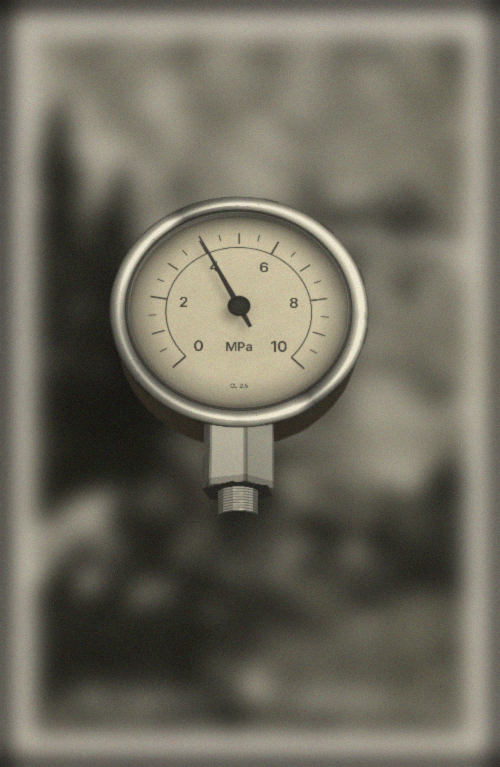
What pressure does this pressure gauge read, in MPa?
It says 4 MPa
